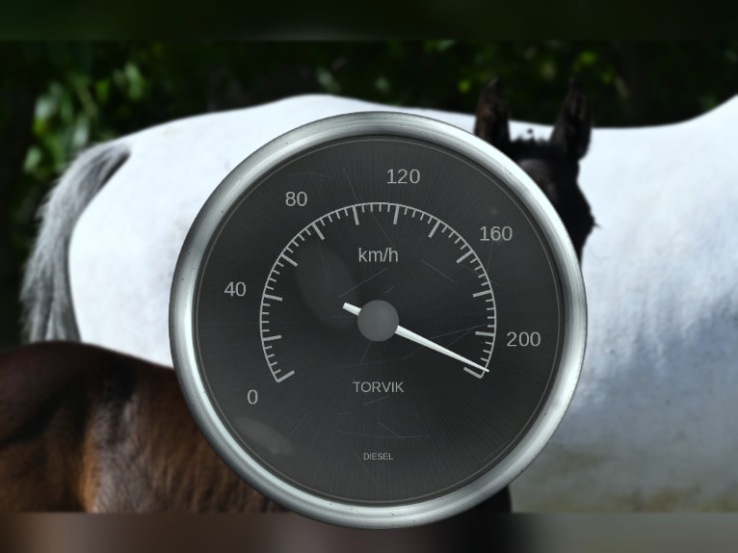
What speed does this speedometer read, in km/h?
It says 216 km/h
